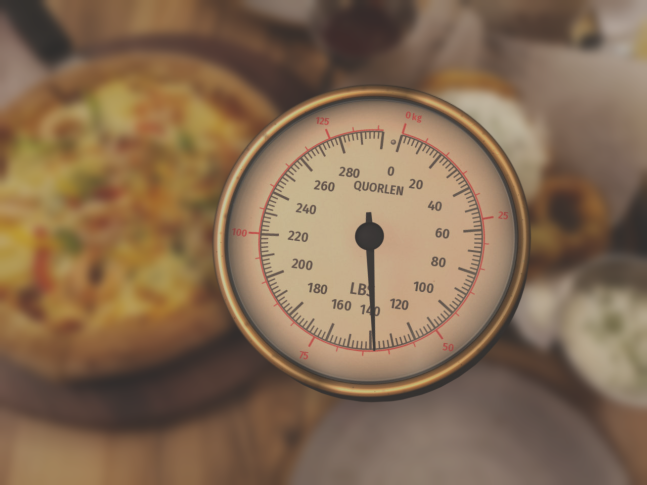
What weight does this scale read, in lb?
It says 138 lb
